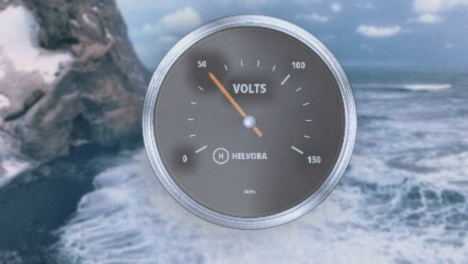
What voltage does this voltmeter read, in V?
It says 50 V
